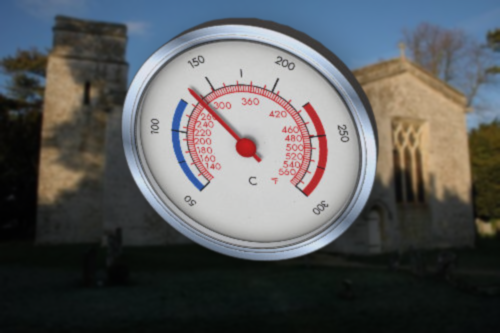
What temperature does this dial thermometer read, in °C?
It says 137.5 °C
